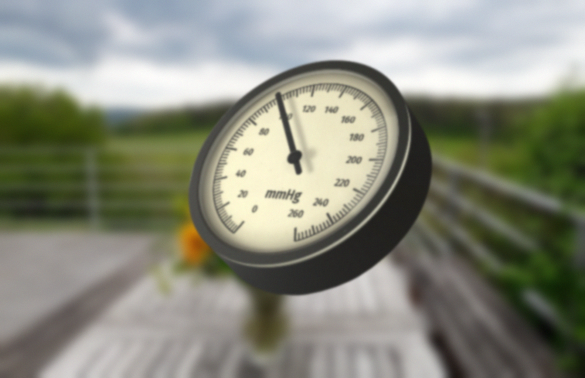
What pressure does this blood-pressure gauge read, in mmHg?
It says 100 mmHg
